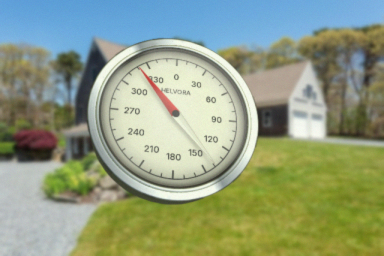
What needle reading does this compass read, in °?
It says 320 °
